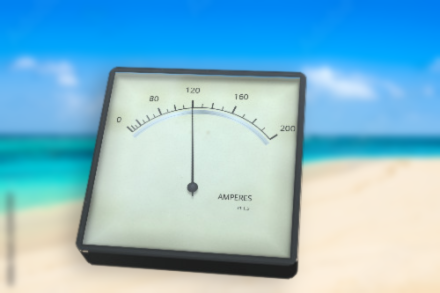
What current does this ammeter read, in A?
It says 120 A
